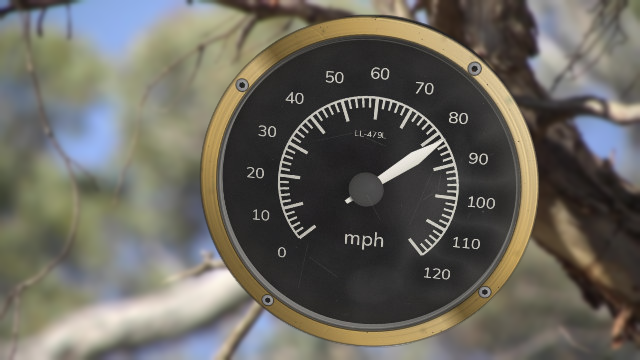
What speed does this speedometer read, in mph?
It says 82 mph
